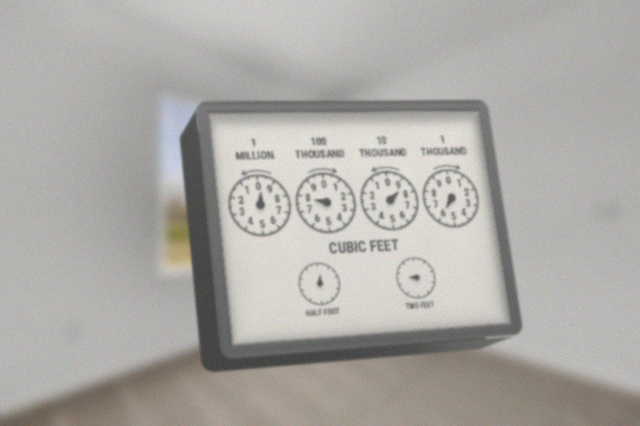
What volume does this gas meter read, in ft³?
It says 978600 ft³
